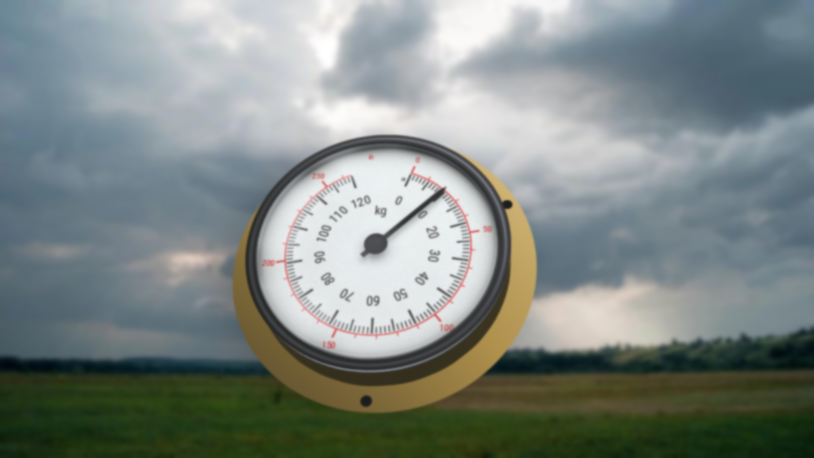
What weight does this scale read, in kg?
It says 10 kg
